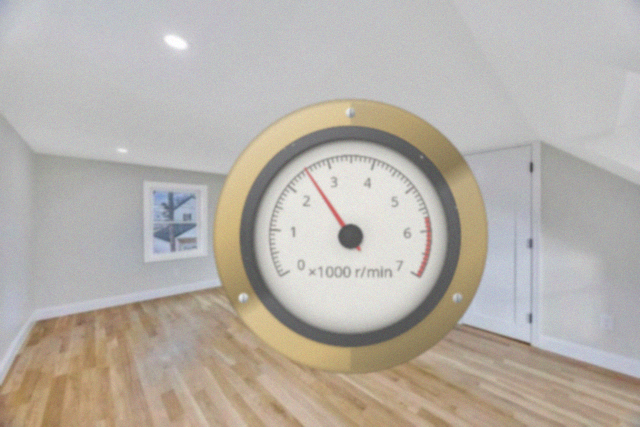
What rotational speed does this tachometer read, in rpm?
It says 2500 rpm
